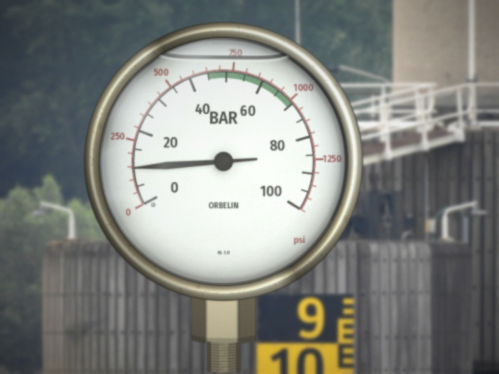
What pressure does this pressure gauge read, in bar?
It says 10 bar
